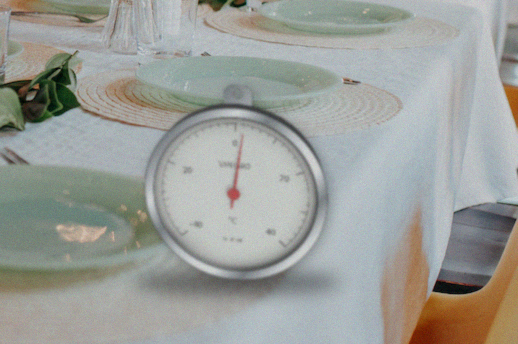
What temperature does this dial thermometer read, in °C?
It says 2 °C
